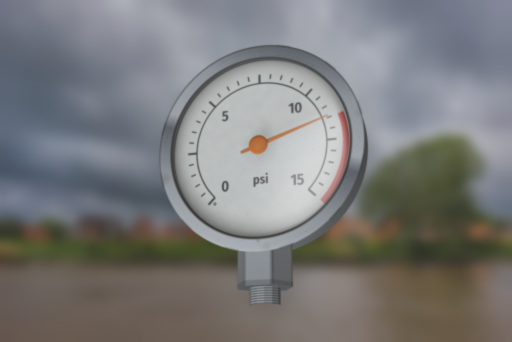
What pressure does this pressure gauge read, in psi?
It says 11.5 psi
